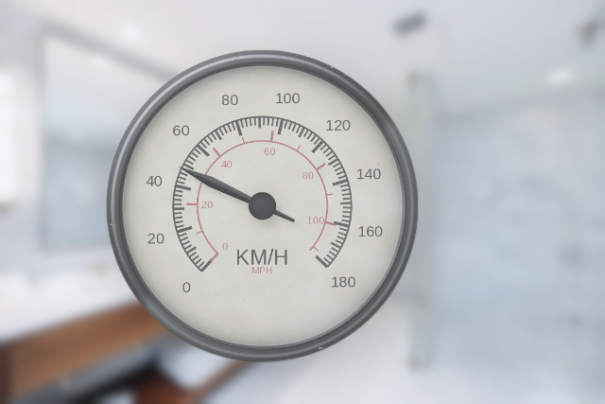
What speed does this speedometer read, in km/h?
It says 48 km/h
